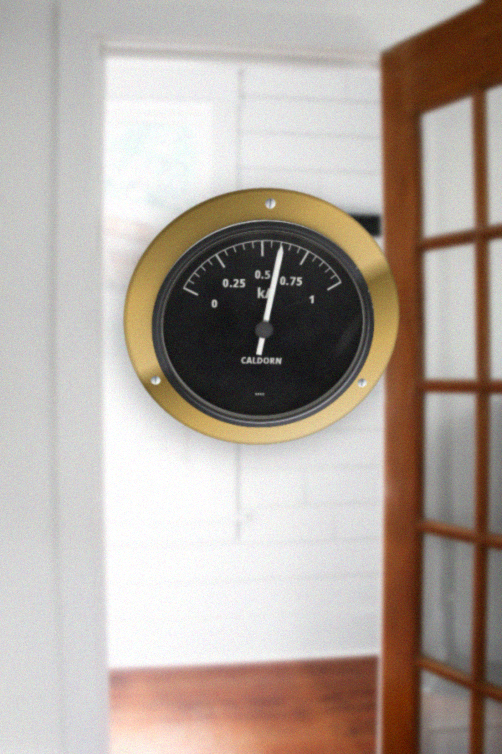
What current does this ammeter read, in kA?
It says 0.6 kA
